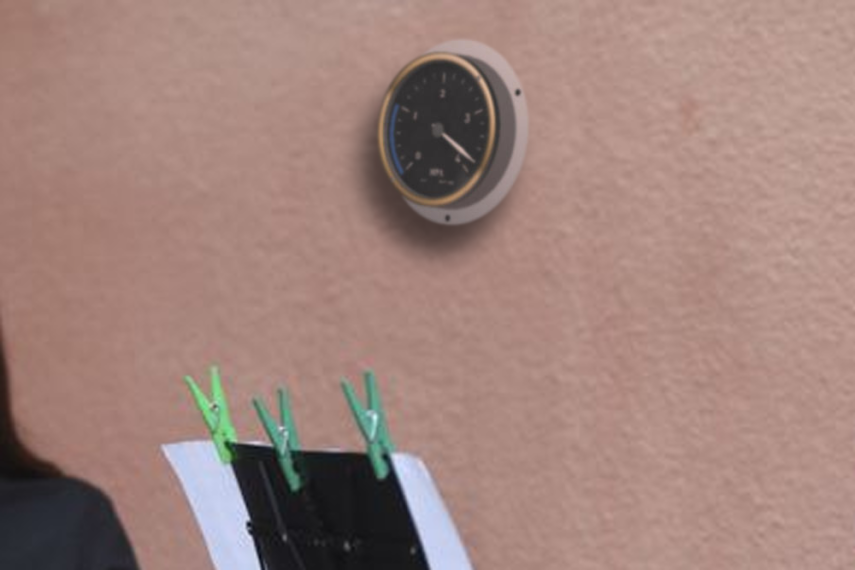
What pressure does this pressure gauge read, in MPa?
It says 3.8 MPa
